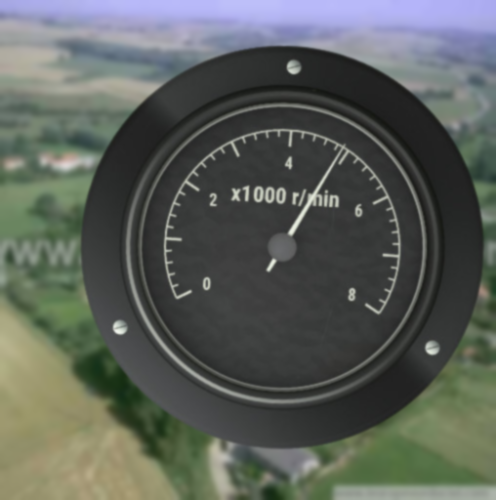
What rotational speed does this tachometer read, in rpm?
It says 4900 rpm
